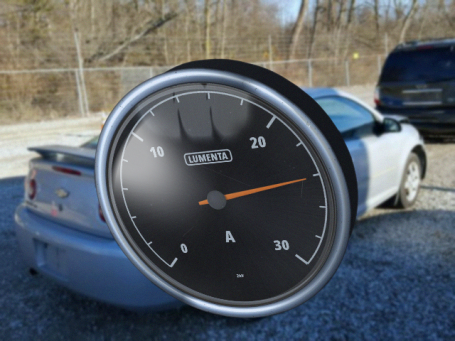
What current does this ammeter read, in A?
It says 24 A
